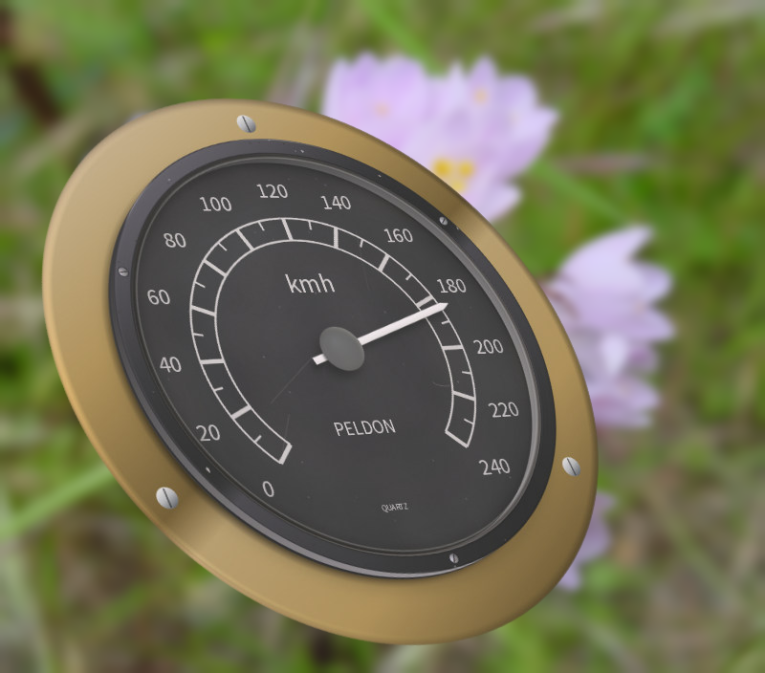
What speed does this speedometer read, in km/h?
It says 185 km/h
